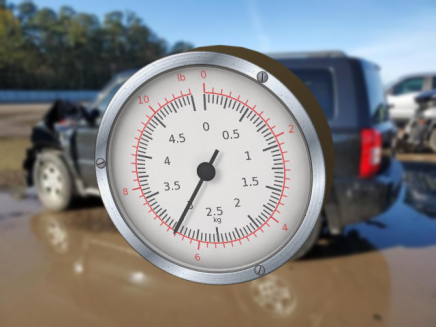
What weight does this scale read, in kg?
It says 3 kg
